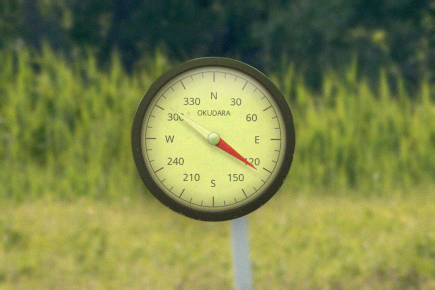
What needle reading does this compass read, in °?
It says 125 °
